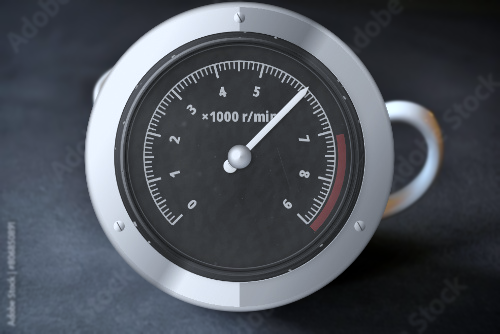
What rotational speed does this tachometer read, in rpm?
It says 6000 rpm
